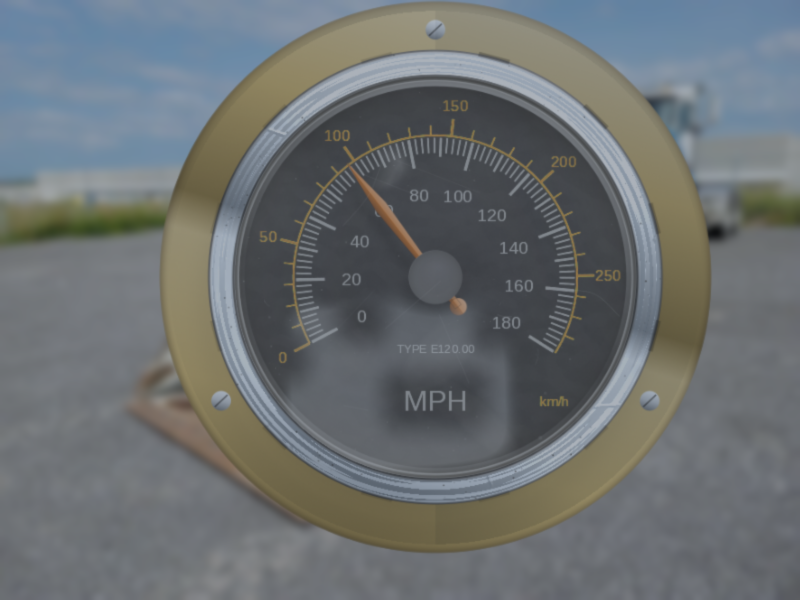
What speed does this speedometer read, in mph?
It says 60 mph
